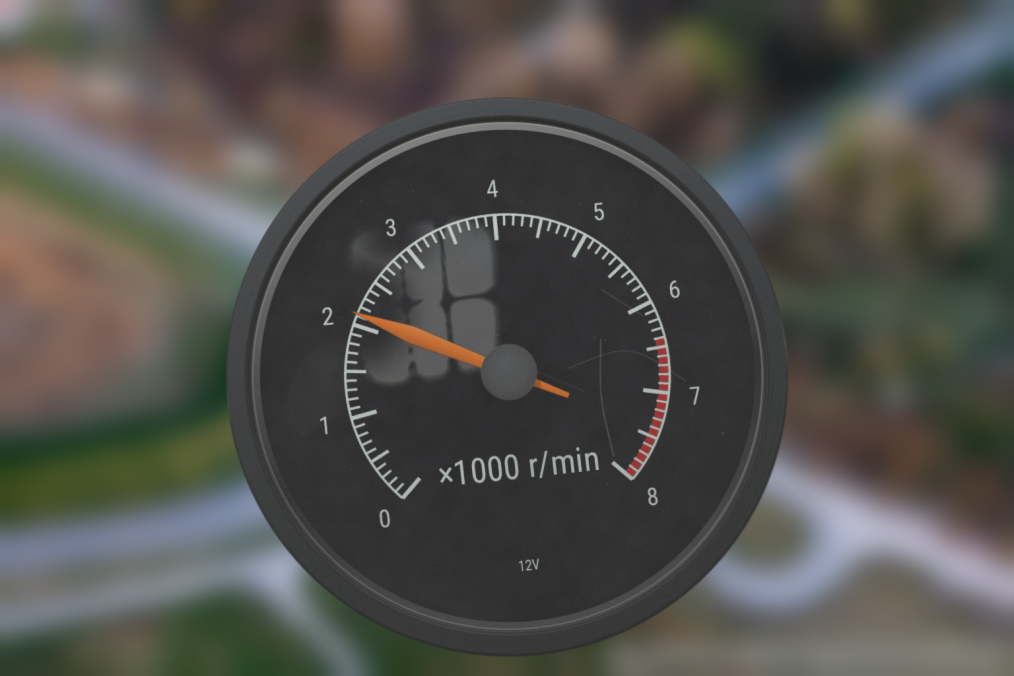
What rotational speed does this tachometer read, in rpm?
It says 2100 rpm
